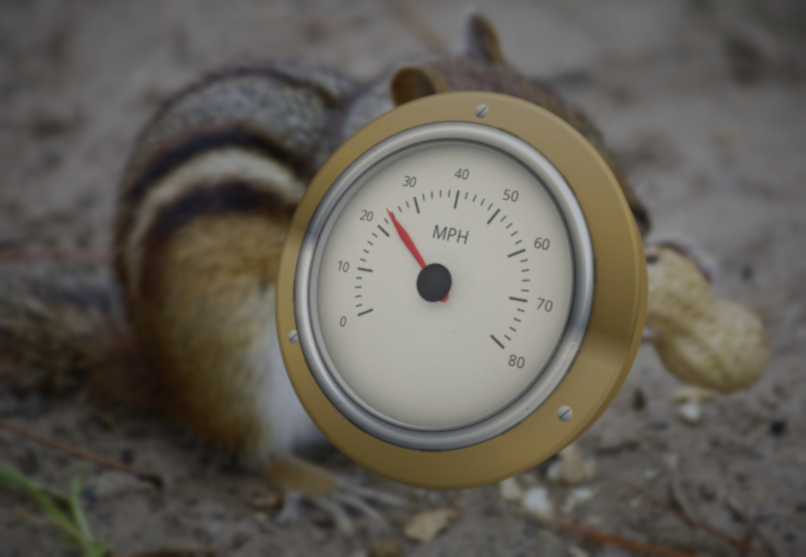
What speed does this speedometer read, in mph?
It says 24 mph
